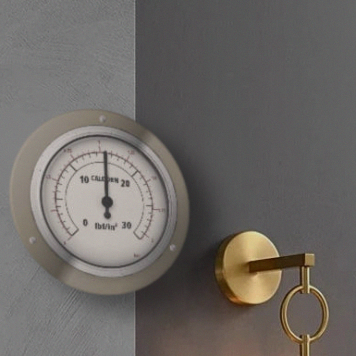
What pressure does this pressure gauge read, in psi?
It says 15 psi
